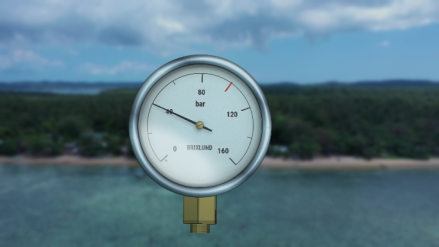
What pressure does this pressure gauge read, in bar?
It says 40 bar
